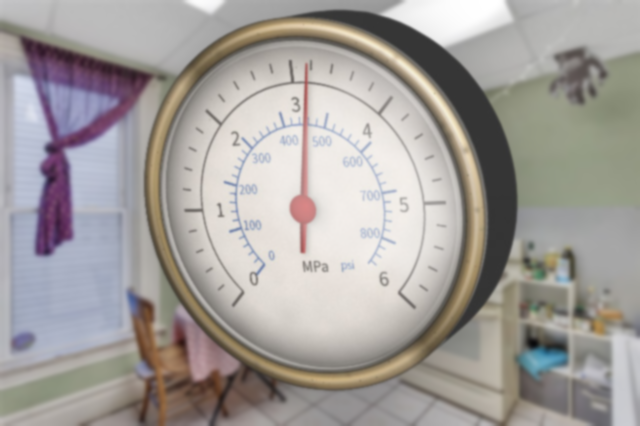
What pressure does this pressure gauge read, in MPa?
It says 3.2 MPa
